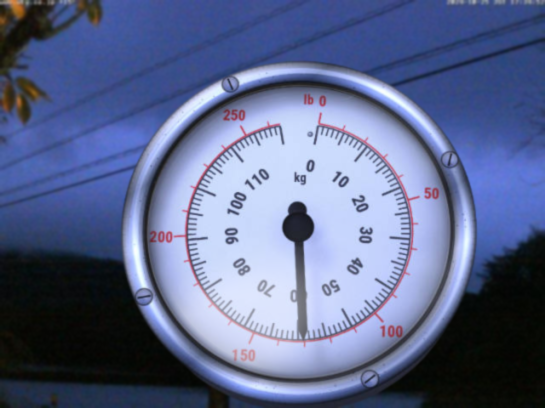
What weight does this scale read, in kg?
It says 59 kg
